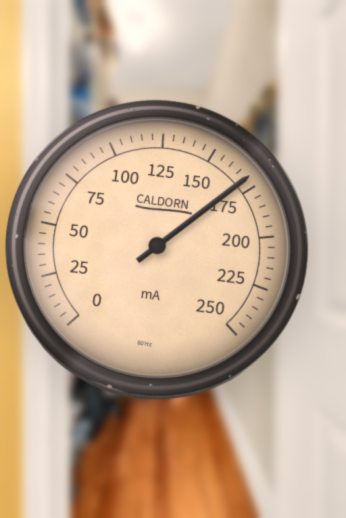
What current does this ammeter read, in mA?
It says 170 mA
